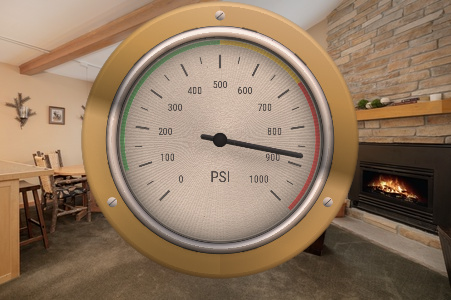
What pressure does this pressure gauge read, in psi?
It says 875 psi
